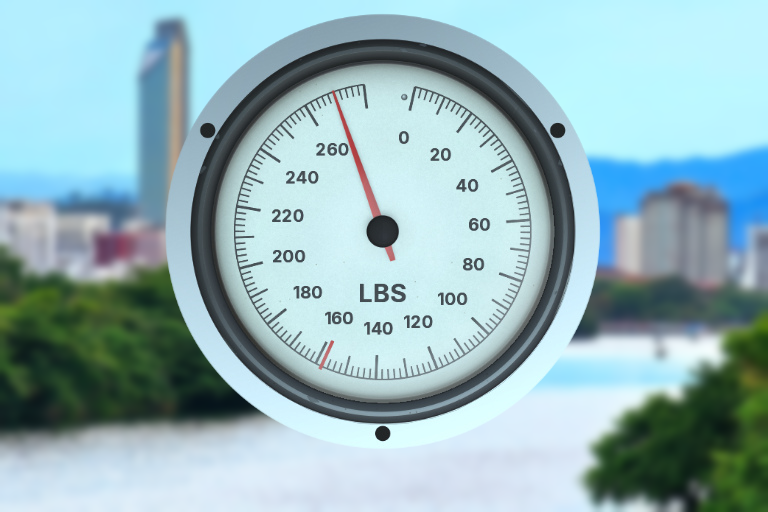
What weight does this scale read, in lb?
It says 270 lb
